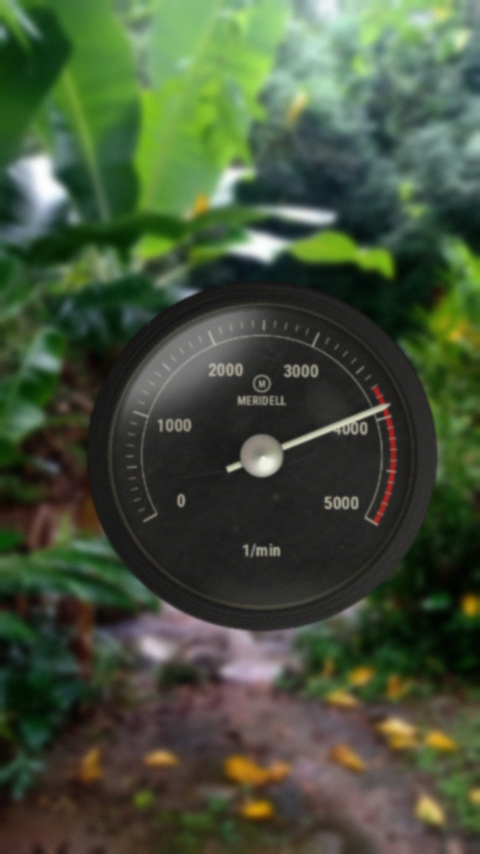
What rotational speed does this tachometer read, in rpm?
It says 3900 rpm
